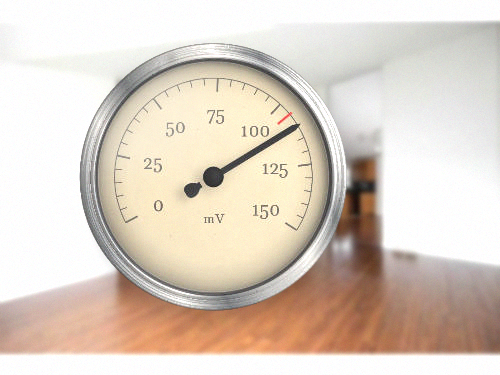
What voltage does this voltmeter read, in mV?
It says 110 mV
